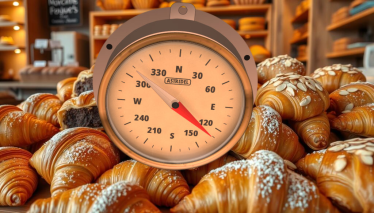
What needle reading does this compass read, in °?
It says 130 °
